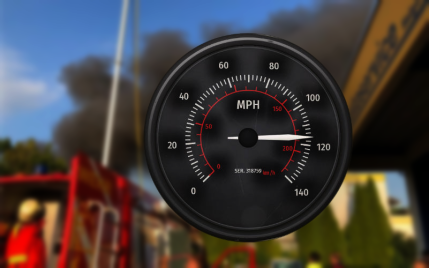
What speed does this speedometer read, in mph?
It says 116 mph
